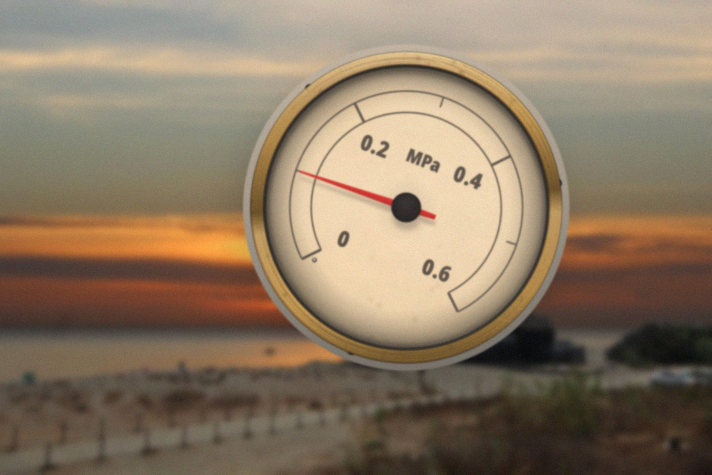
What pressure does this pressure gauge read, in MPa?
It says 0.1 MPa
